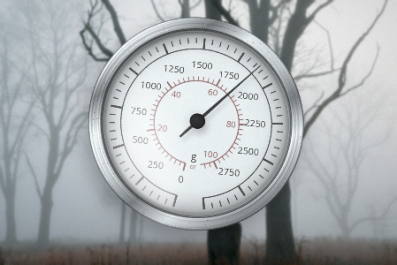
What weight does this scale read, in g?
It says 1875 g
